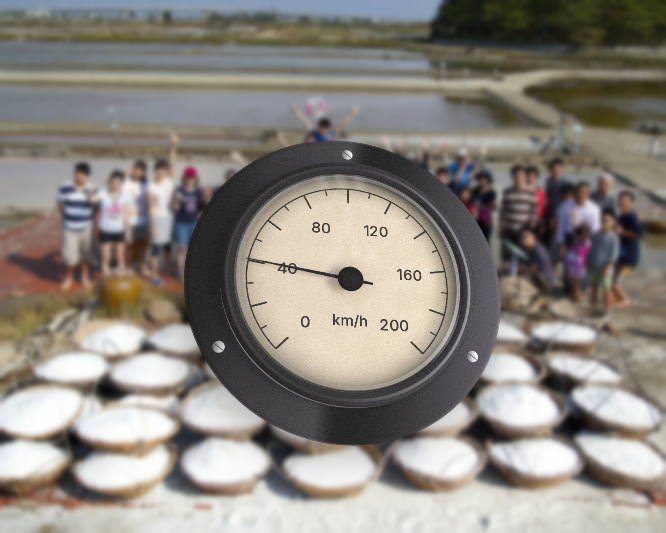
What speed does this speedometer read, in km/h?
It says 40 km/h
